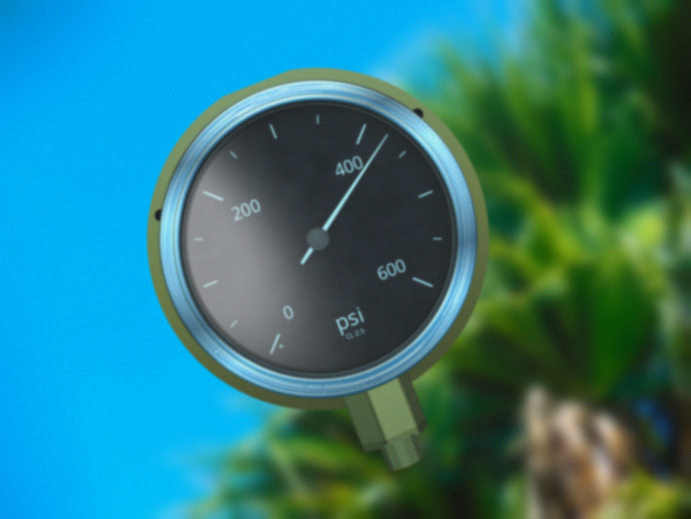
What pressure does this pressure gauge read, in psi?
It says 425 psi
